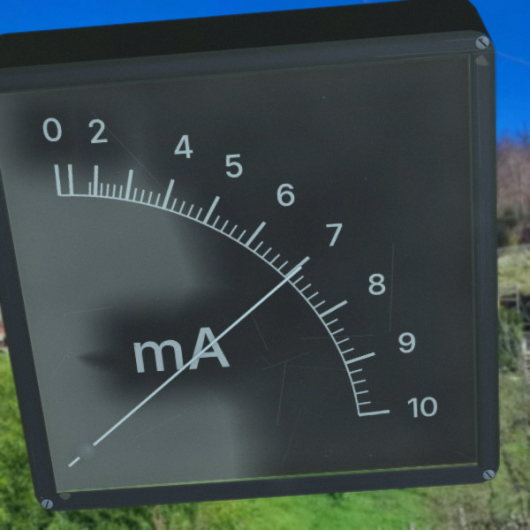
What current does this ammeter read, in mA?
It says 7 mA
